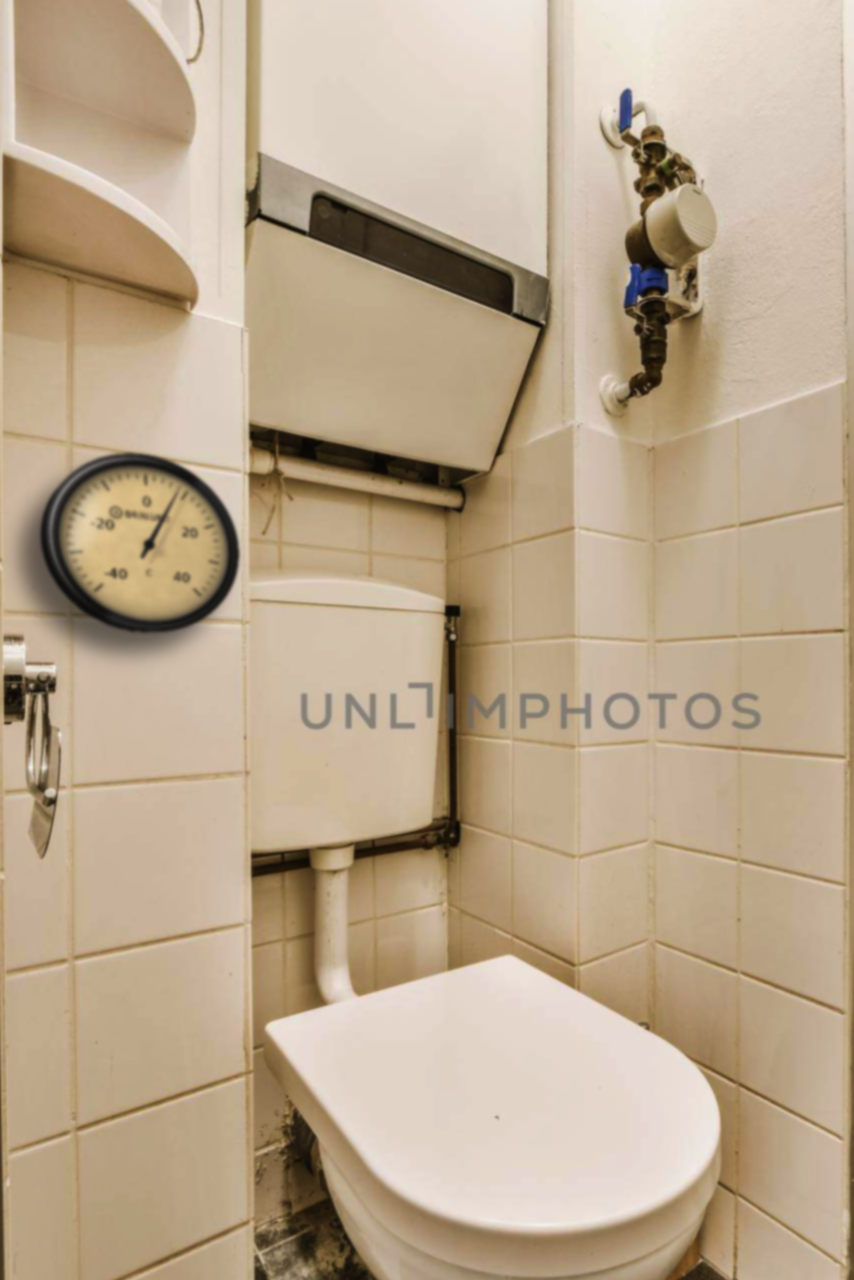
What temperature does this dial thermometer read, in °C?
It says 8 °C
